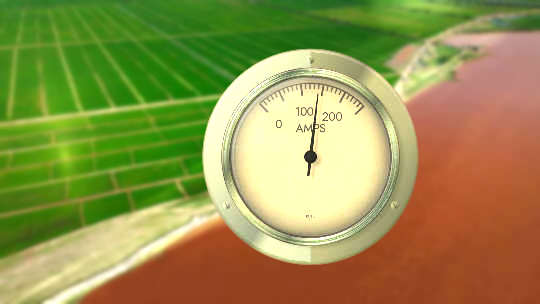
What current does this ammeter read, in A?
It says 140 A
